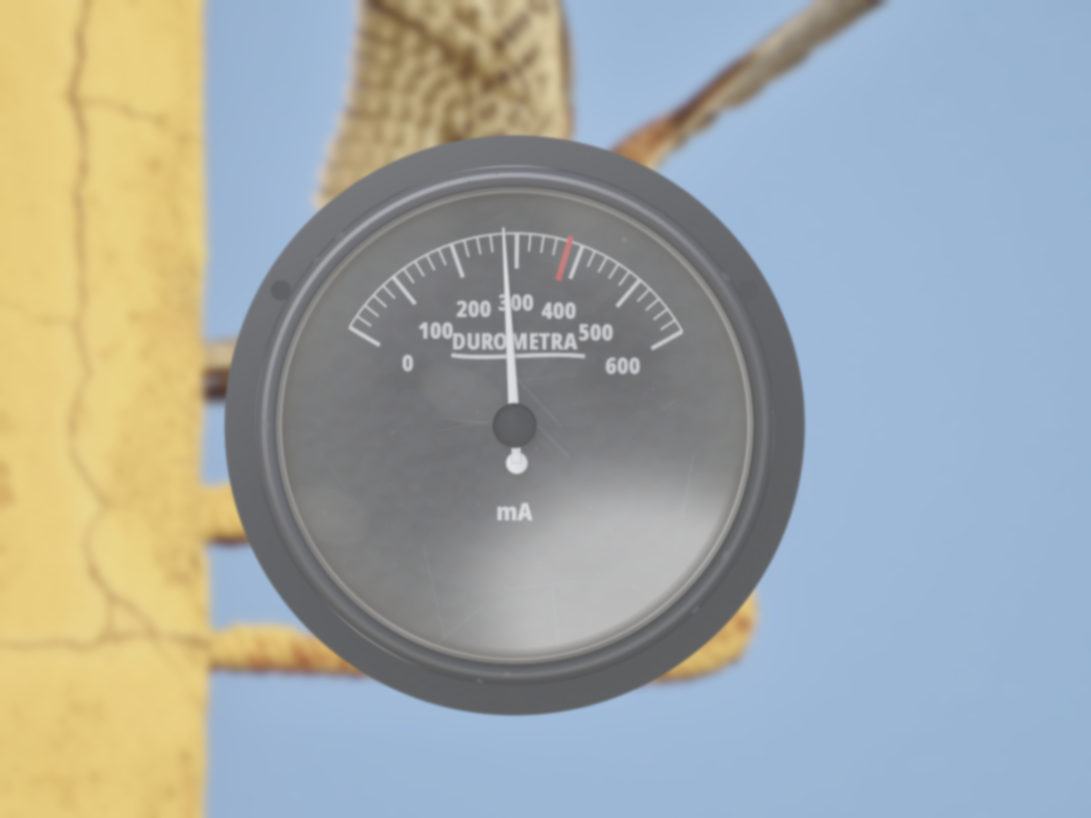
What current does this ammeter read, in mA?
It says 280 mA
